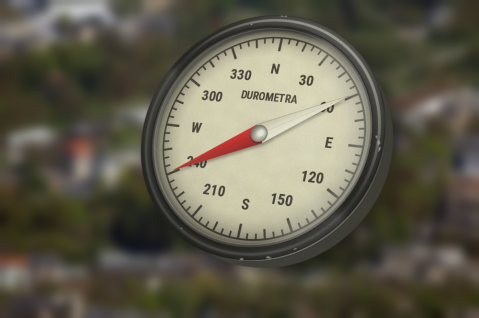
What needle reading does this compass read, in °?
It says 240 °
